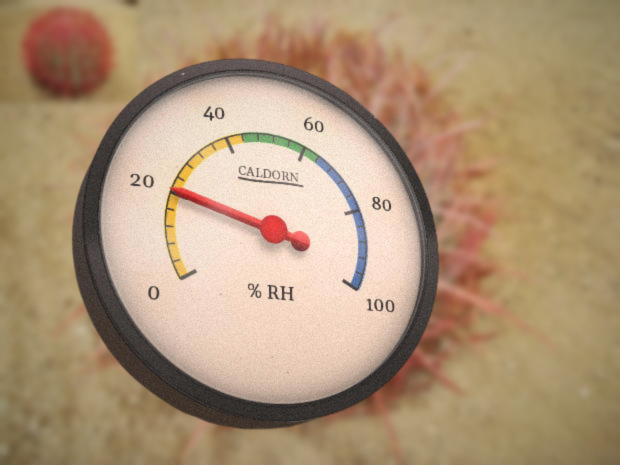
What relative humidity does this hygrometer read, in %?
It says 20 %
